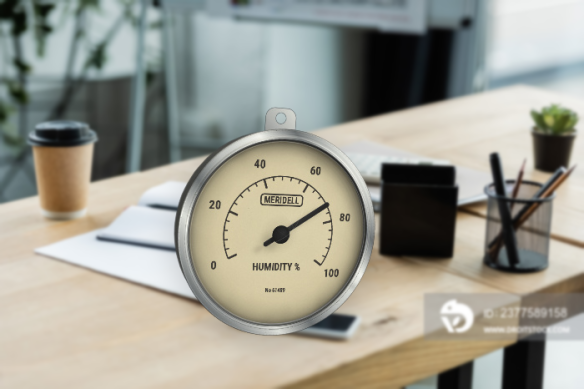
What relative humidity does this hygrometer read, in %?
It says 72 %
